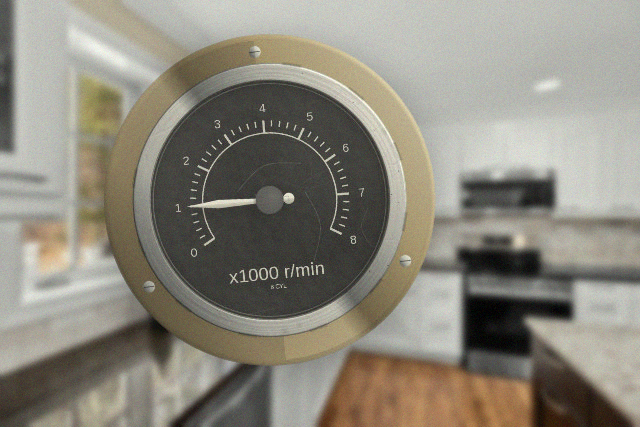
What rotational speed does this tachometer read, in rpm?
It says 1000 rpm
